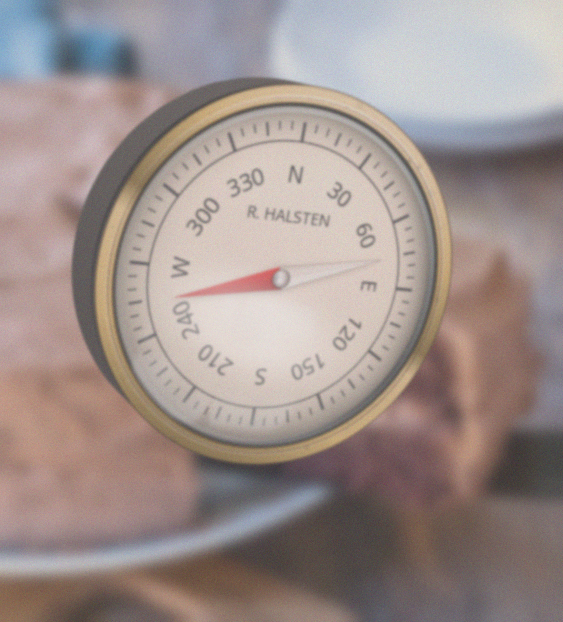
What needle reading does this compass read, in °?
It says 255 °
